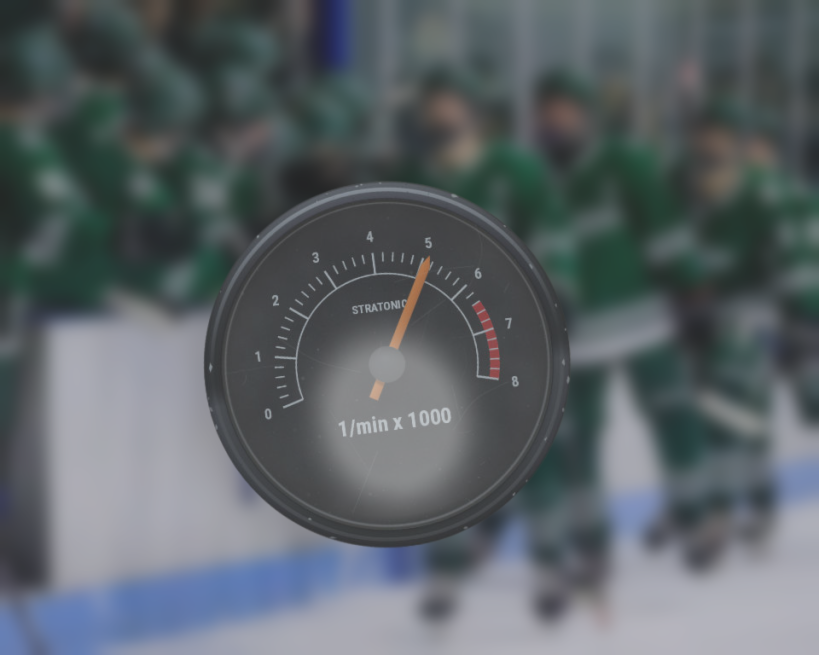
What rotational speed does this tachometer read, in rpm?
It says 5100 rpm
